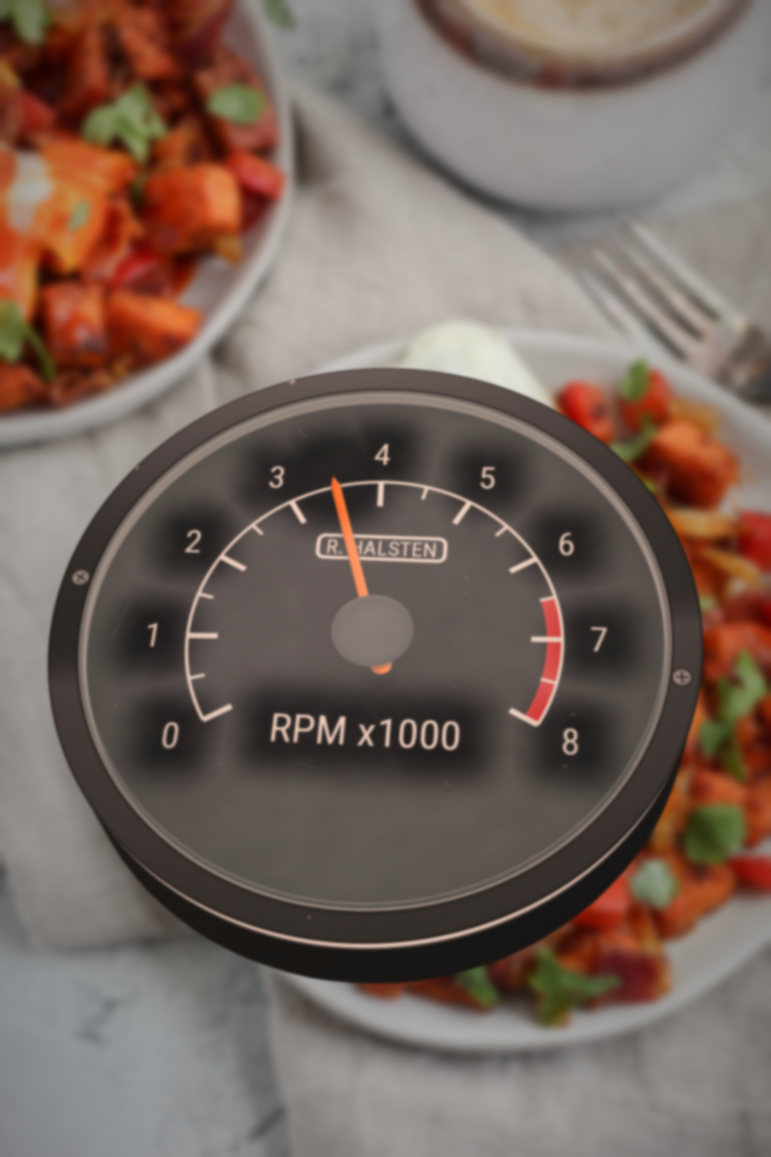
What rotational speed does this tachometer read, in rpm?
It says 3500 rpm
